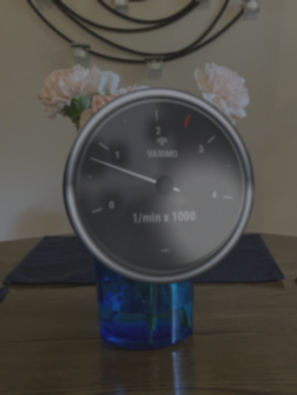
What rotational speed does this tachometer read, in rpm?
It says 750 rpm
